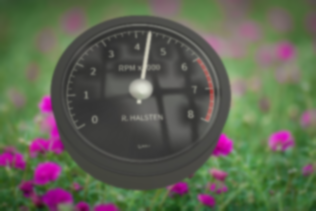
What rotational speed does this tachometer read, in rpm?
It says 4400 rpm
